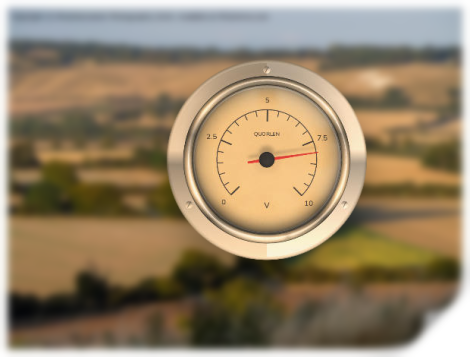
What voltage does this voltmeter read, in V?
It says 8 V
